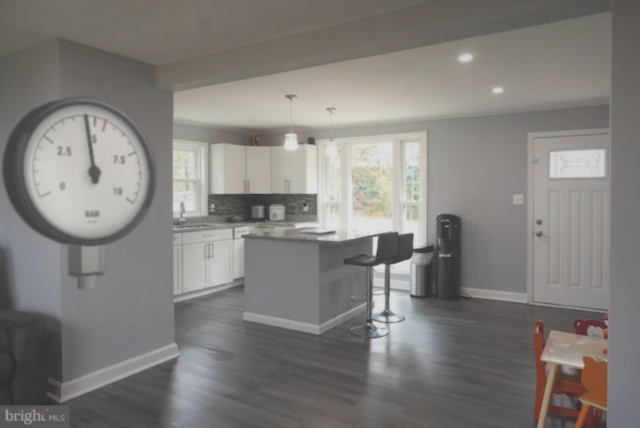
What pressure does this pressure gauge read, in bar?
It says 4.5 bar
